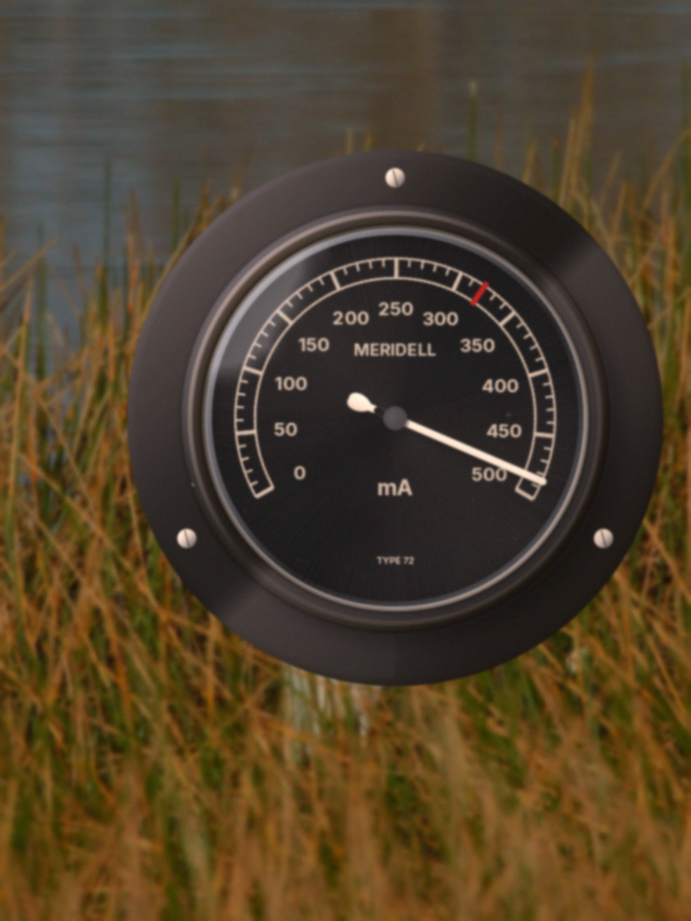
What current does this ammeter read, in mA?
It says 485 mA
